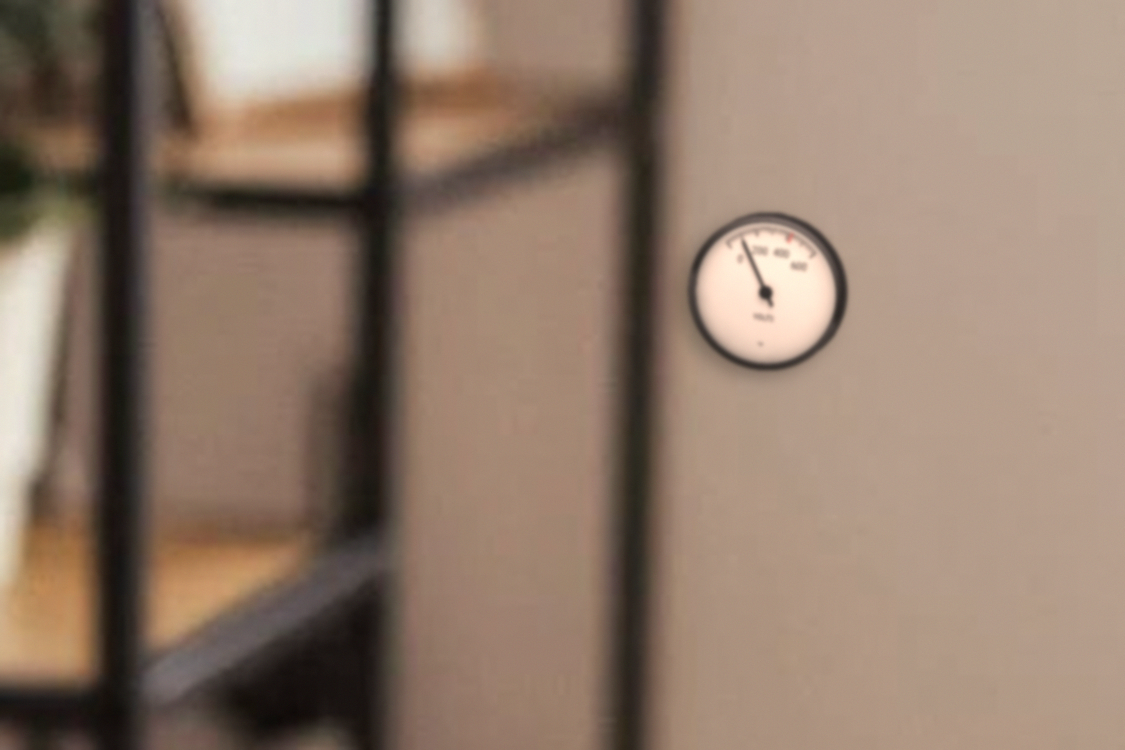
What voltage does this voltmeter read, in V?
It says 100 V
